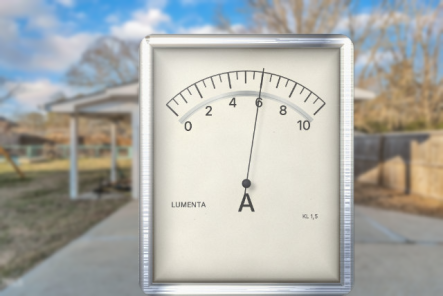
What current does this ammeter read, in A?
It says 6 A
